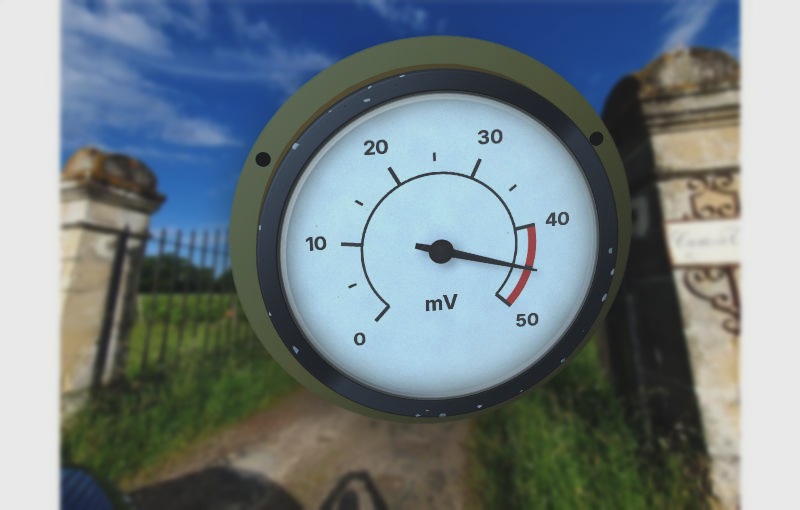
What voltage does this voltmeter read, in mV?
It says 45 mV
